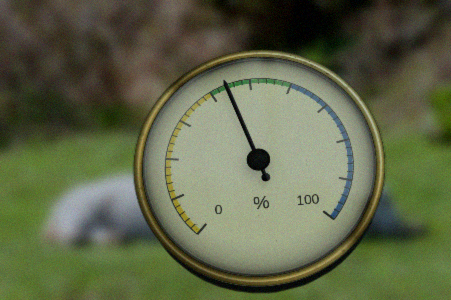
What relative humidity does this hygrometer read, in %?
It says 44 %
